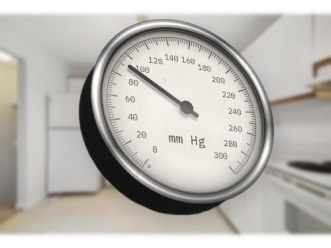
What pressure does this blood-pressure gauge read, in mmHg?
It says 90 mmHg
